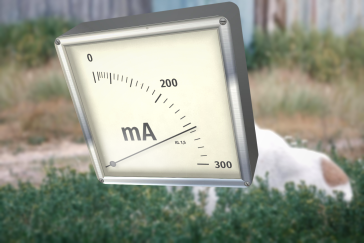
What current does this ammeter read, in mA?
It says 255 mA
